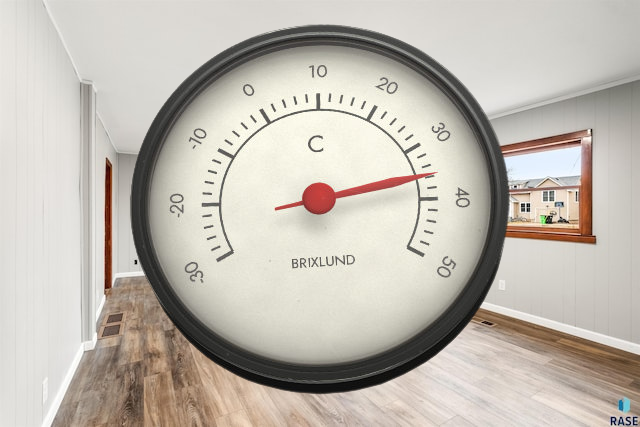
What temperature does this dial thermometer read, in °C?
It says 36 °C
